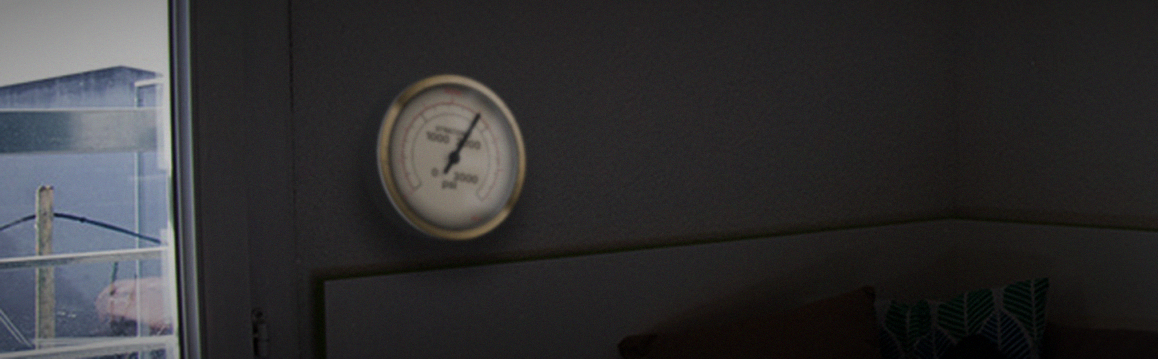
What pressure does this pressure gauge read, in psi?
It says 1800 psi
